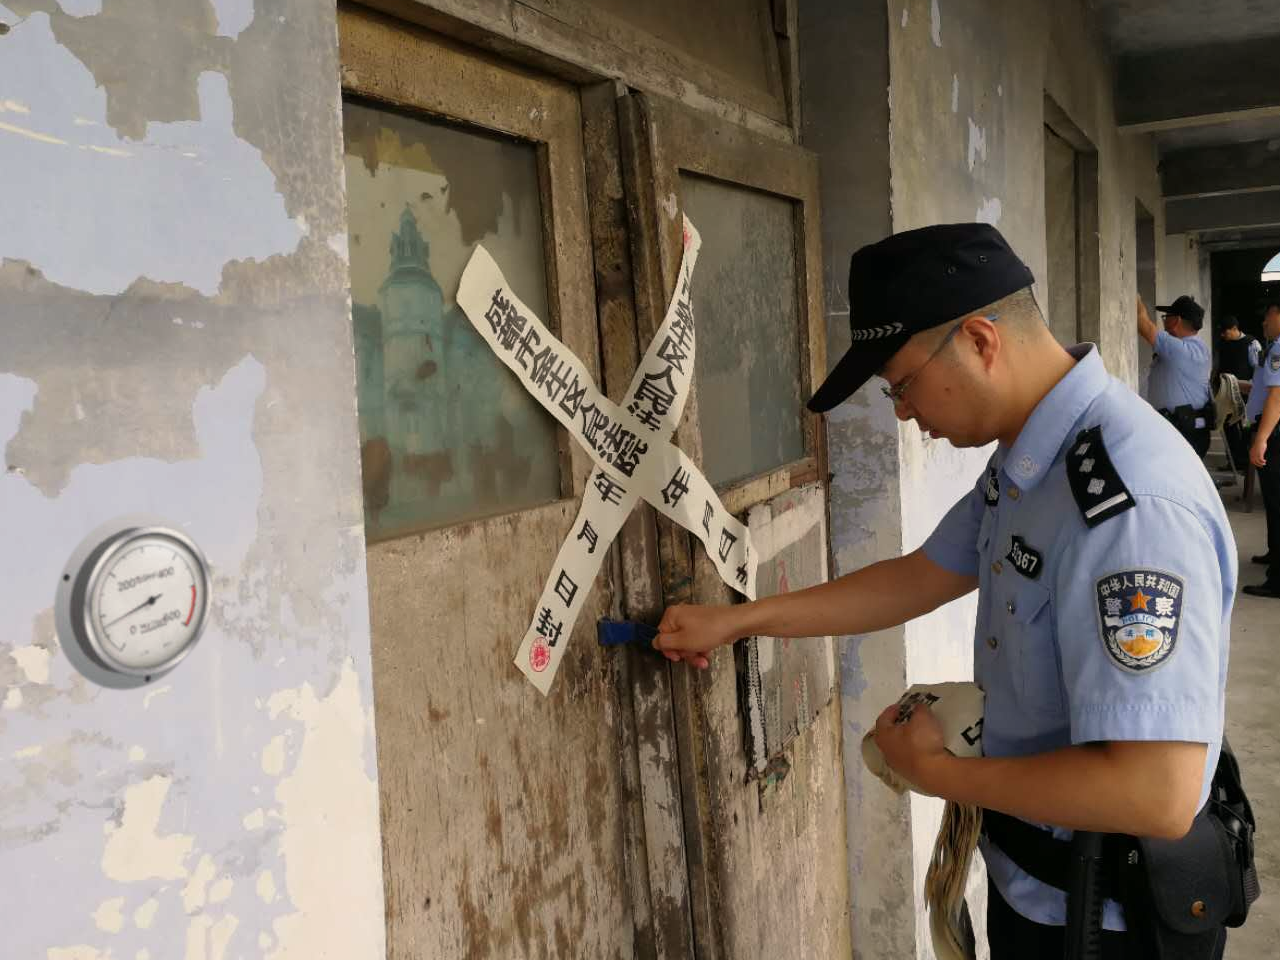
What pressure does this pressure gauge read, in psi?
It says 75 psi
